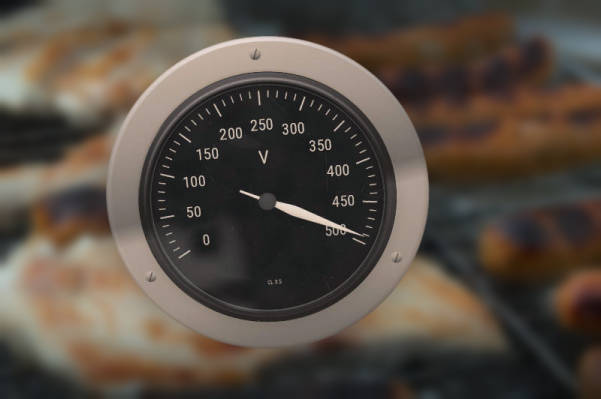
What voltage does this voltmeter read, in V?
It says 490 V
